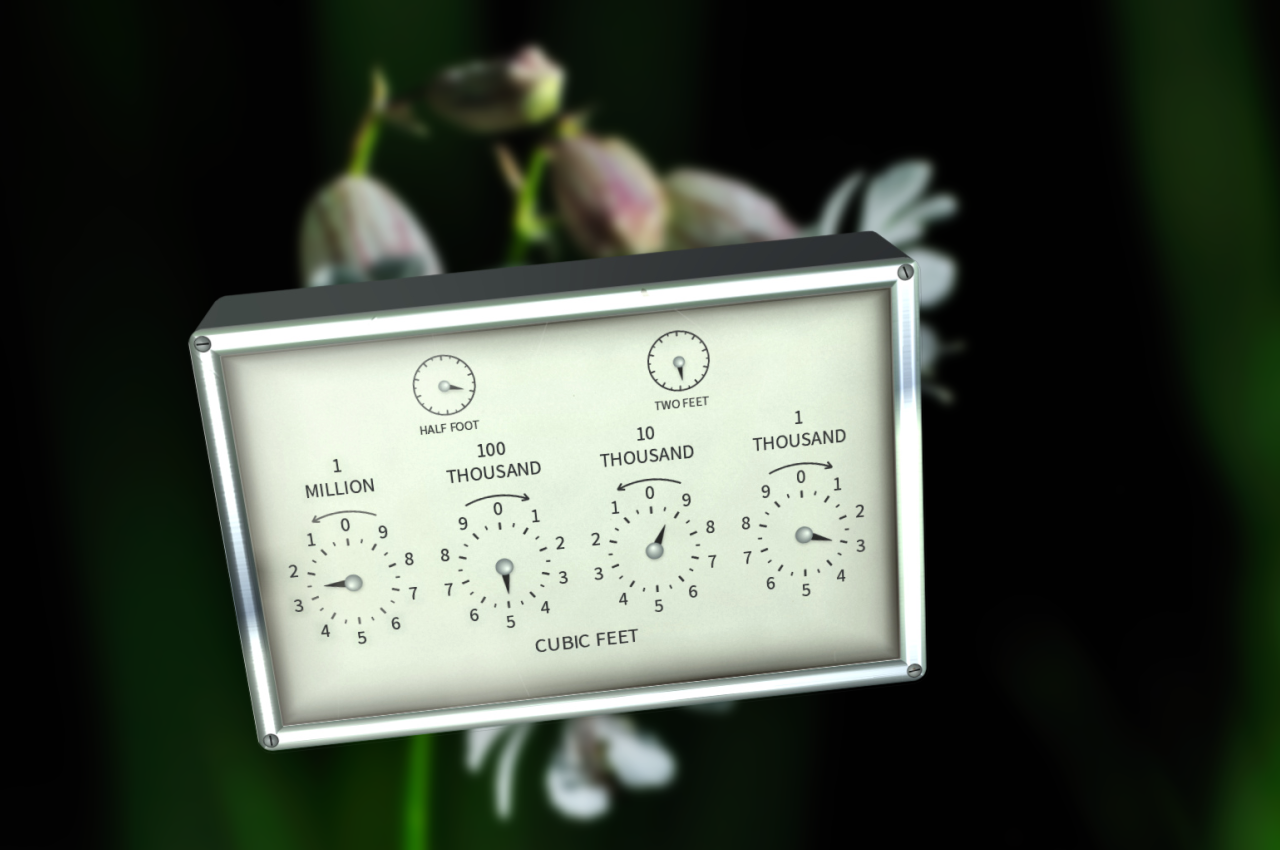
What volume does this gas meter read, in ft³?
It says 249300 ft³
